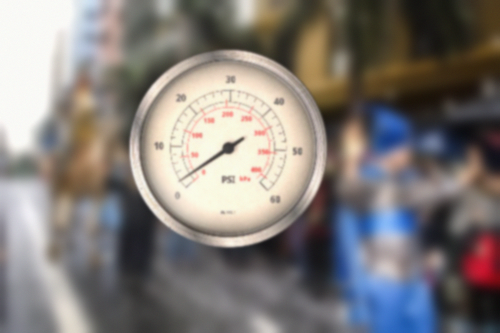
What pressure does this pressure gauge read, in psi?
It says 2 psi
